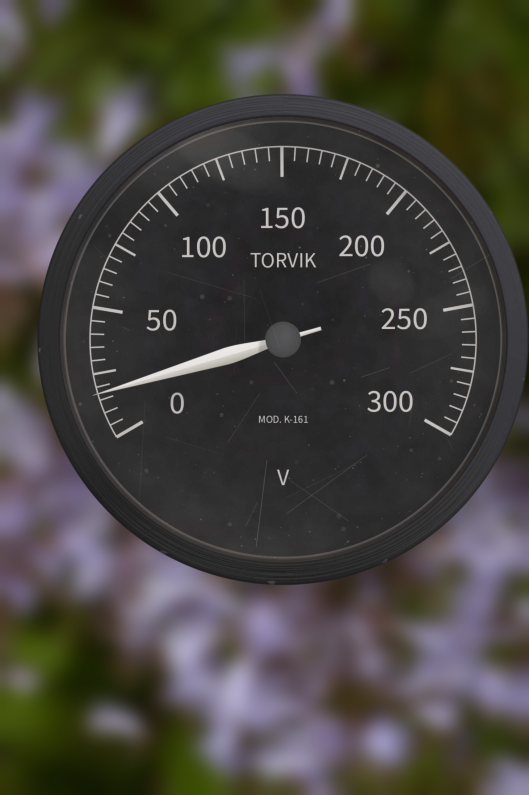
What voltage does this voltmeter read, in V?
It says 17.5 V
